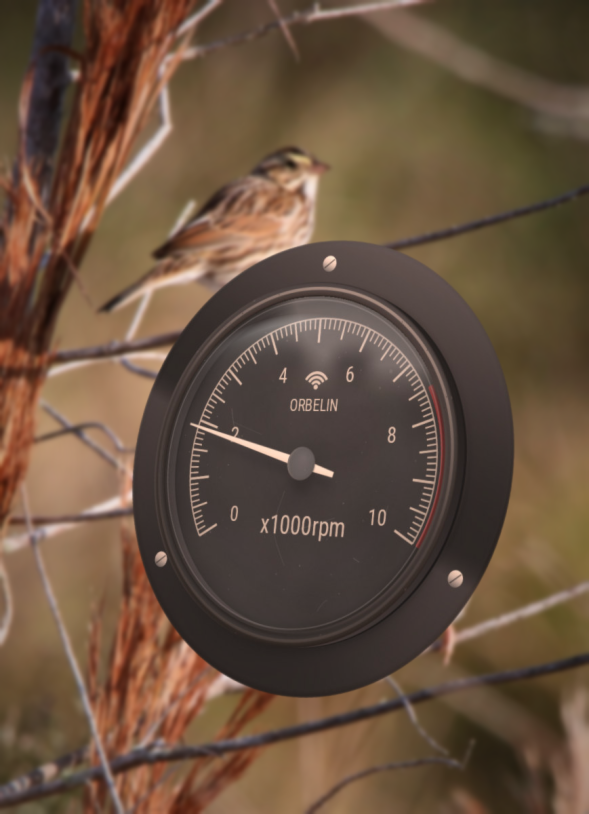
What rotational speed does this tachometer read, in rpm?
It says 1900 rpm
